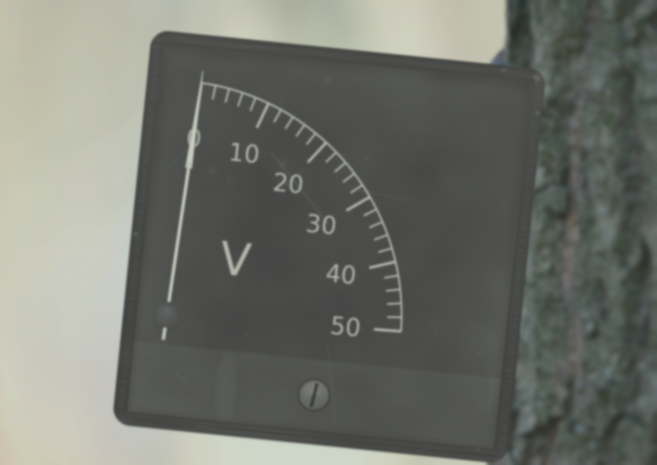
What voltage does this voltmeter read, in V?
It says 0 V
